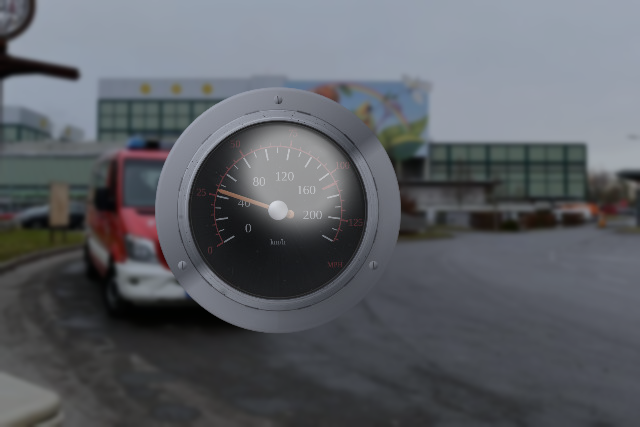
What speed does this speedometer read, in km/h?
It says 45 km/h
